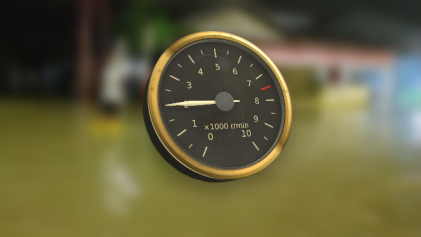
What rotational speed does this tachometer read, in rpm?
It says 2000 rpm
